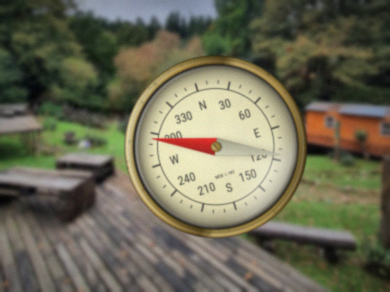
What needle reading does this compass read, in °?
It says 295 °
